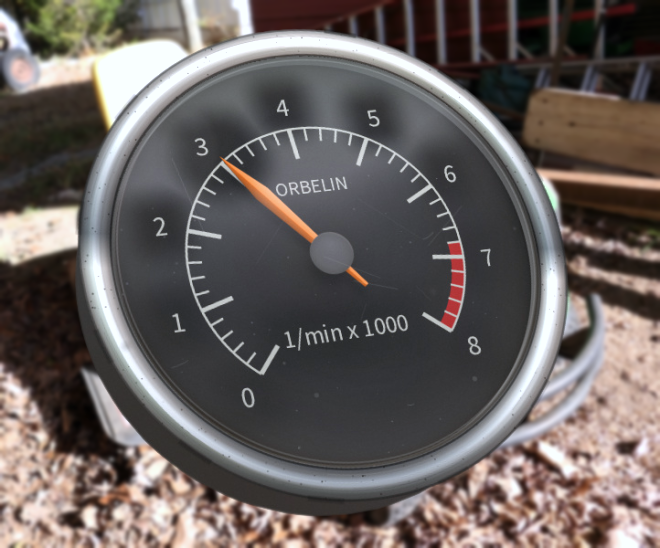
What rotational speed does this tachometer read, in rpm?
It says 3000 rpm
